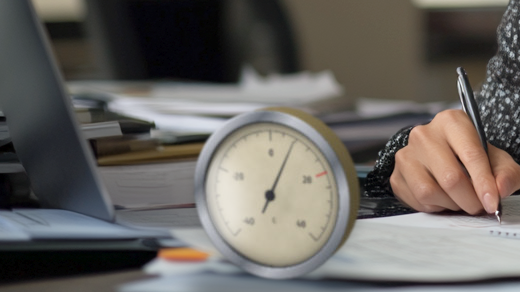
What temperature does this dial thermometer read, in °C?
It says 8 °C
